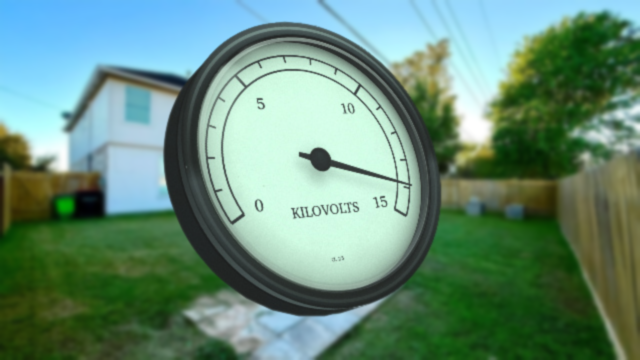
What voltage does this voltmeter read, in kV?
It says 14 kV
